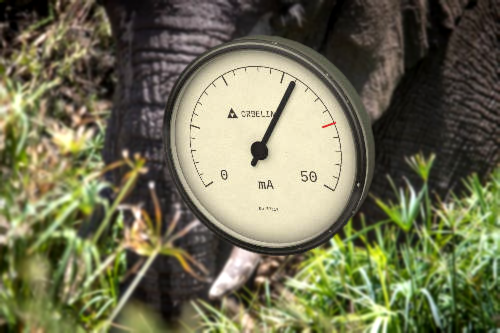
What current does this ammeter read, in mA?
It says 32 mA
